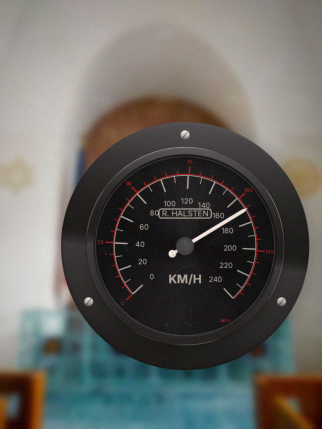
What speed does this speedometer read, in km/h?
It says 170 km/h
